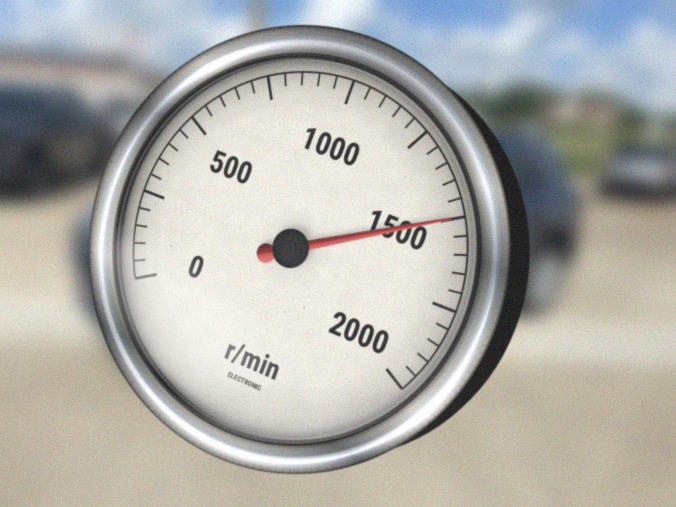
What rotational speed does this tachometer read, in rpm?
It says 1500 rpm
